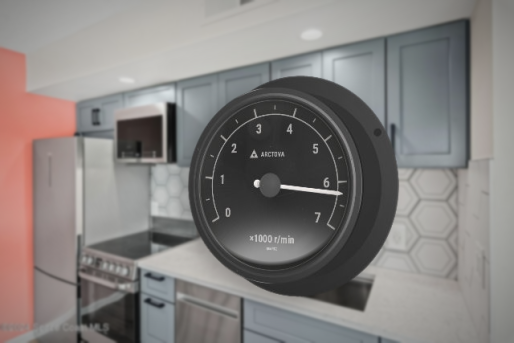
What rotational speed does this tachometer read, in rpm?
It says 6250 rpm
